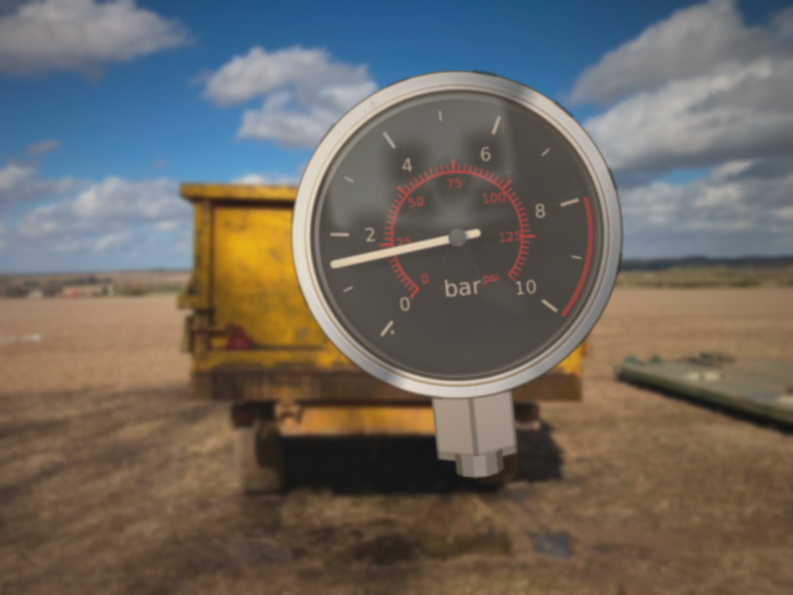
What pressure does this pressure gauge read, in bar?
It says 1.5 bar
